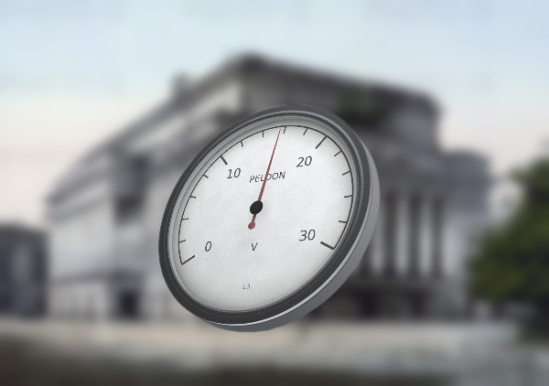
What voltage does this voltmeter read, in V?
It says 16 V
